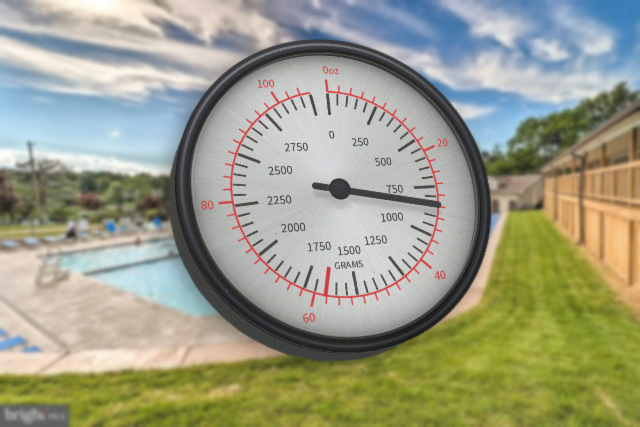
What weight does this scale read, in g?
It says 850 g
